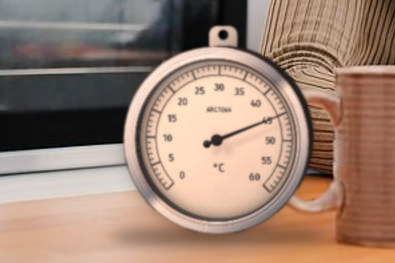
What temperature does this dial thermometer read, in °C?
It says 45 °C
